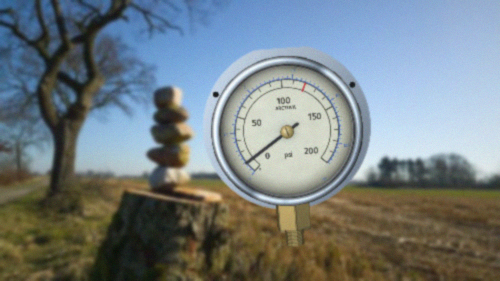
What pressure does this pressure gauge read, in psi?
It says 10 psi
